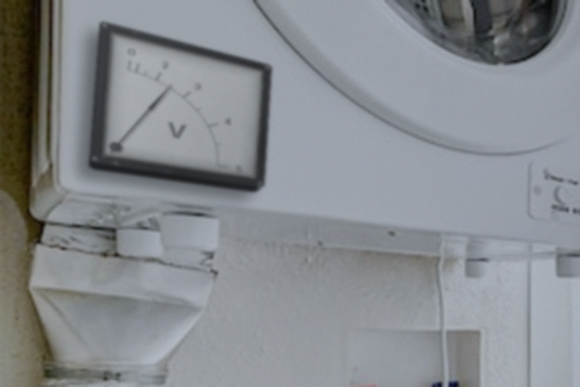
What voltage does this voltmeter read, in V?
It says 2.5 V
